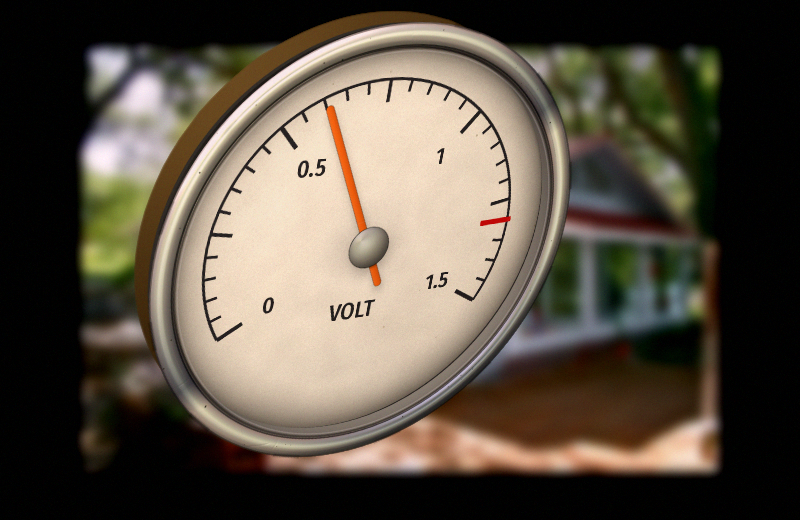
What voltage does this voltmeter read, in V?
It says 0.6 V
